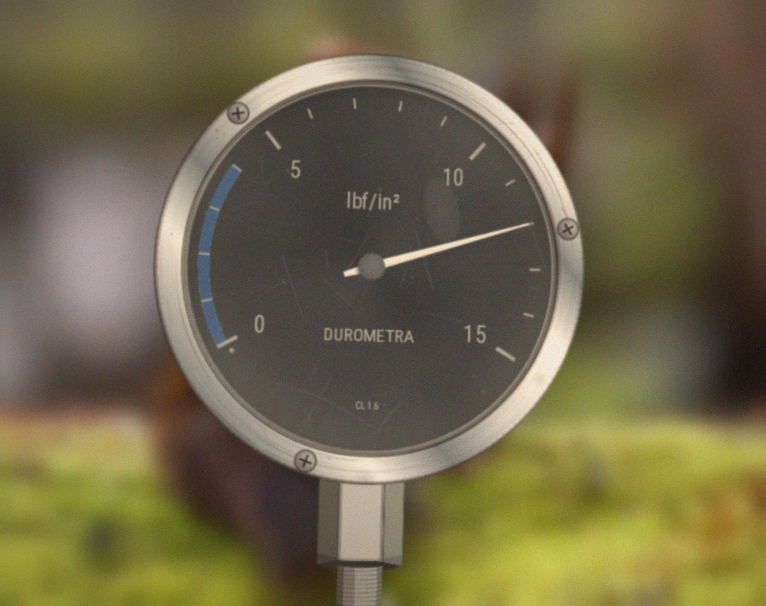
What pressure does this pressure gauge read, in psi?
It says 12 psi
